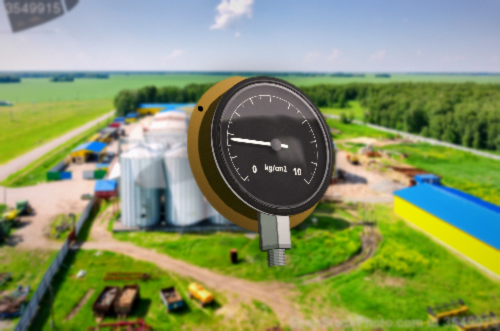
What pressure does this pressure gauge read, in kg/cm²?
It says 1.75 kg/cm²
